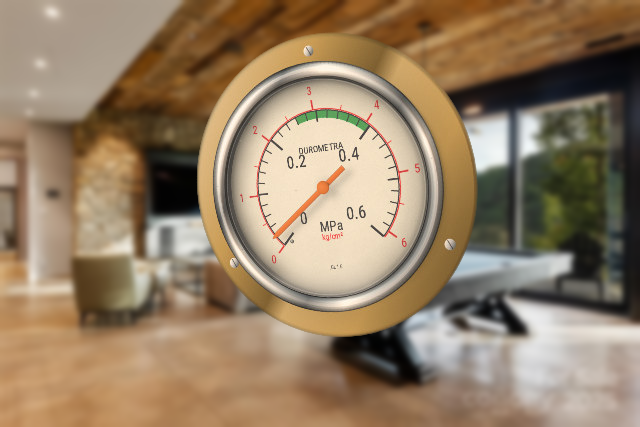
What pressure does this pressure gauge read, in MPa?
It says 0.02 MPa
